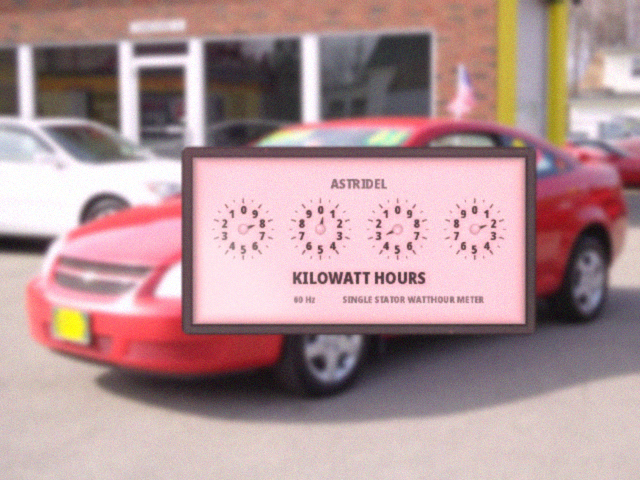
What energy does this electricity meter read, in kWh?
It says 8032 kWh
